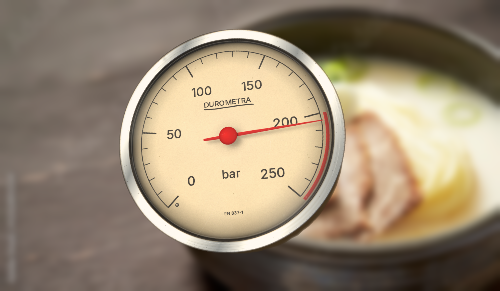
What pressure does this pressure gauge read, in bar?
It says 205 bar
